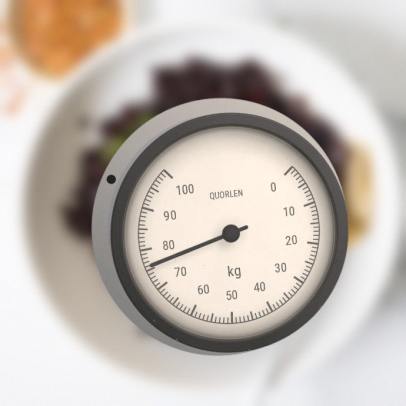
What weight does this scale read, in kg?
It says 76 kg
